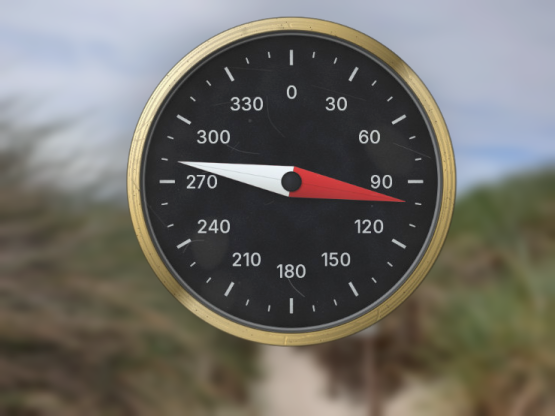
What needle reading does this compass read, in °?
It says 100 °
